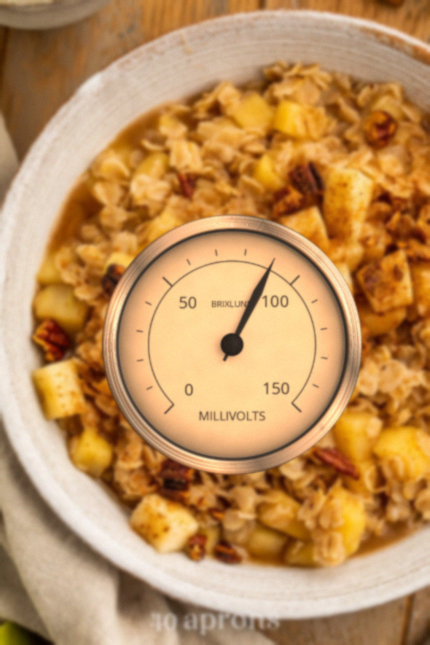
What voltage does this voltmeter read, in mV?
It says 90 mV
